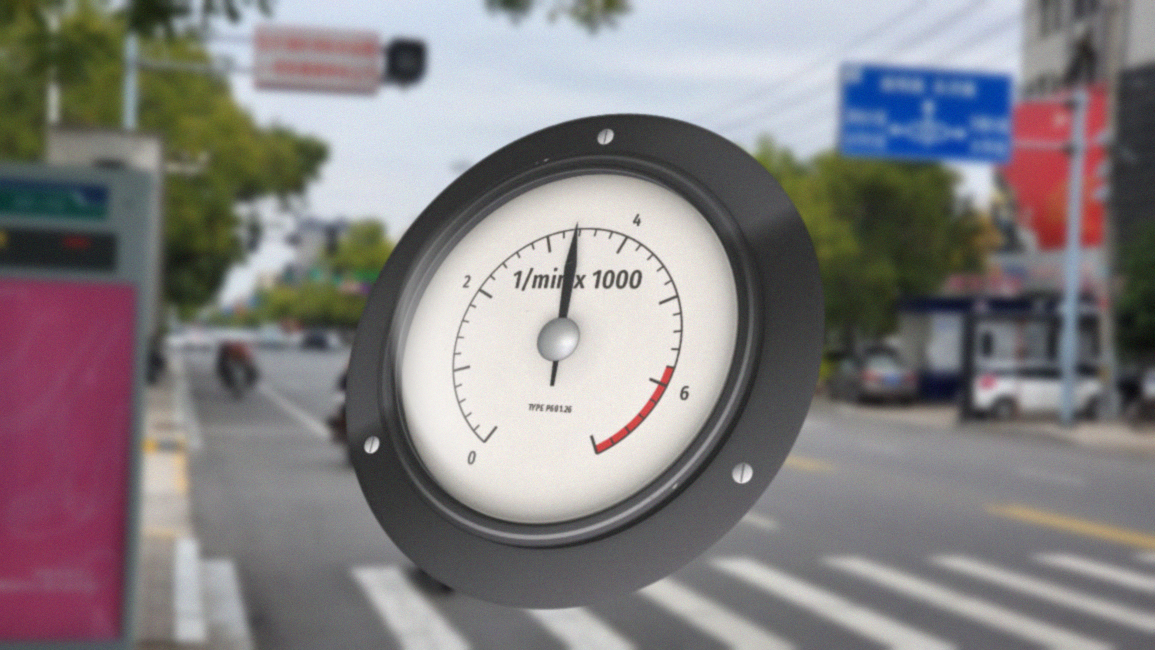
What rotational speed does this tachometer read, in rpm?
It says 3400 rpm
